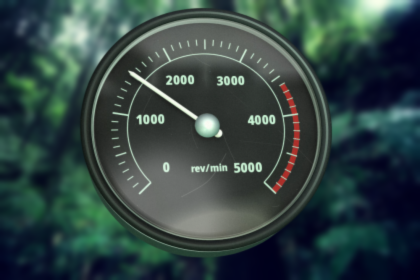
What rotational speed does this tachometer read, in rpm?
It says 1500 rpm
